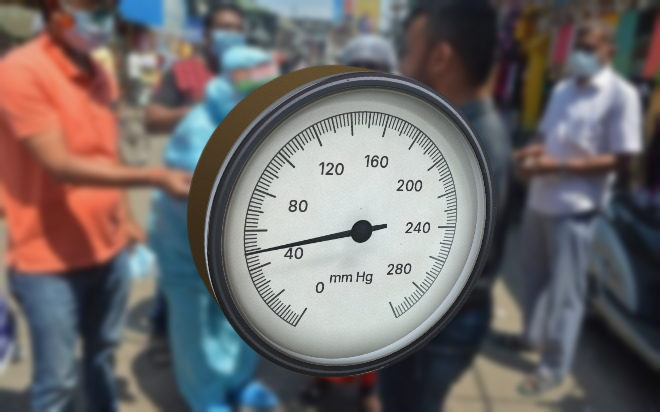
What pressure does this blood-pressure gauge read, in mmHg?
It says 50 mmHg
